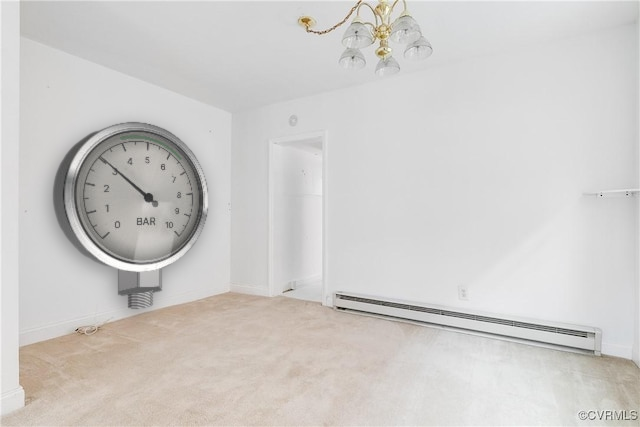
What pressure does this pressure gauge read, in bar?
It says 3 bar
